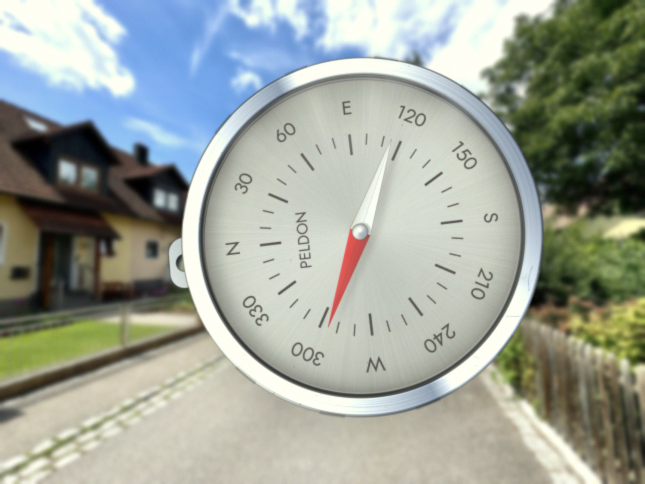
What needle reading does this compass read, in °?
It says 295 °
